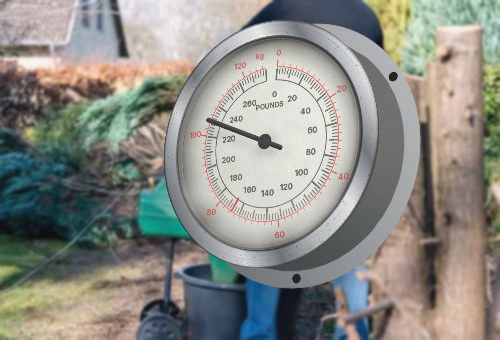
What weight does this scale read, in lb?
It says 230 lb
